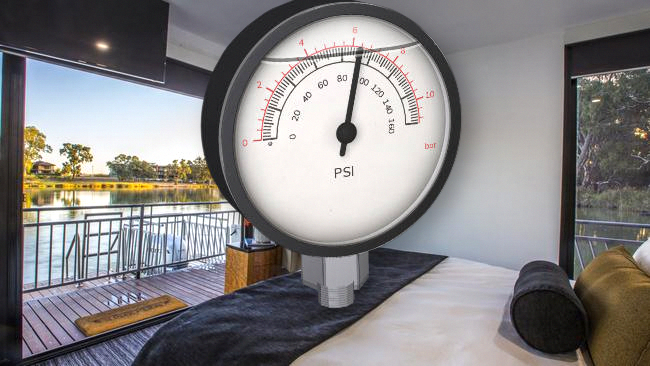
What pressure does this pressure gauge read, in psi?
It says 90 psi
